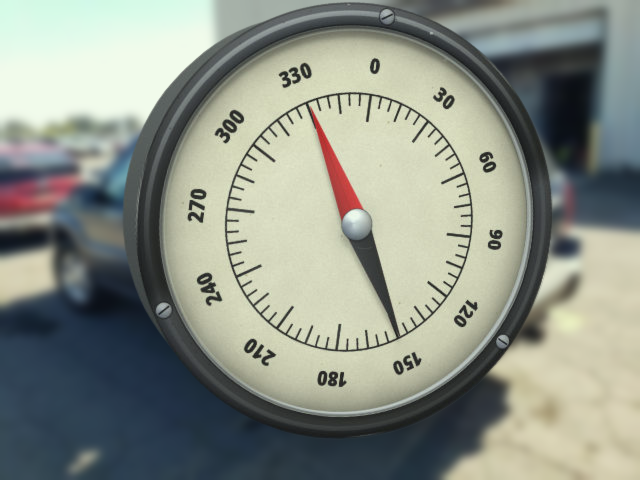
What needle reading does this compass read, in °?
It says 330 °
